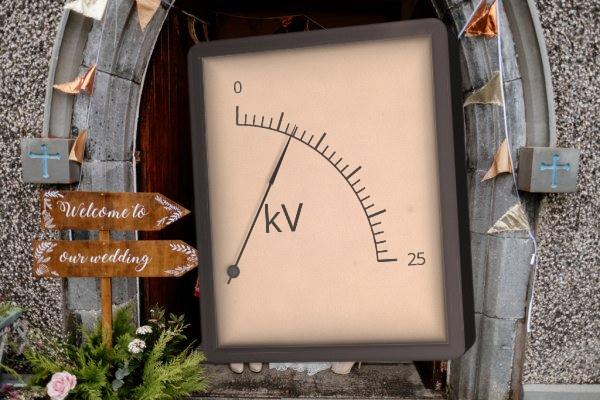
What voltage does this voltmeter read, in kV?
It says 7 kV
